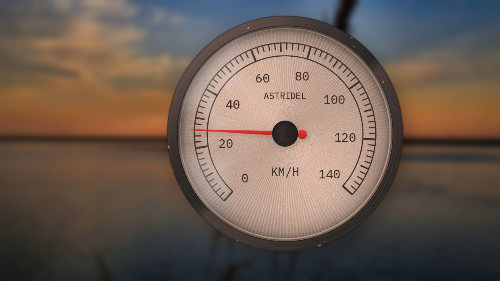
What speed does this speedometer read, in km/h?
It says 26 km/h
